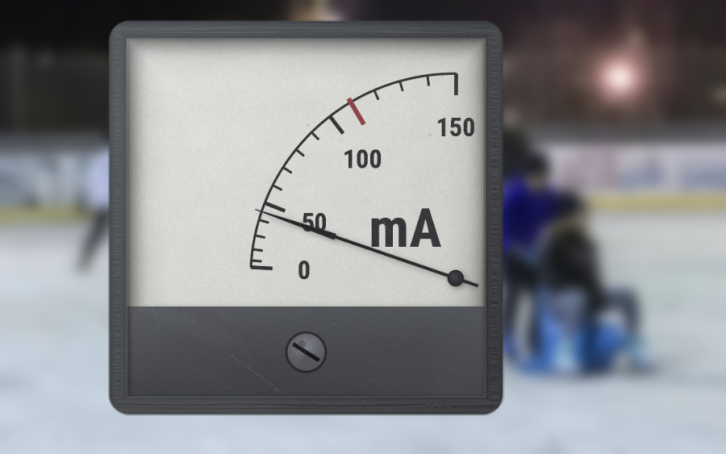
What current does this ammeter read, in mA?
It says 45 mA
